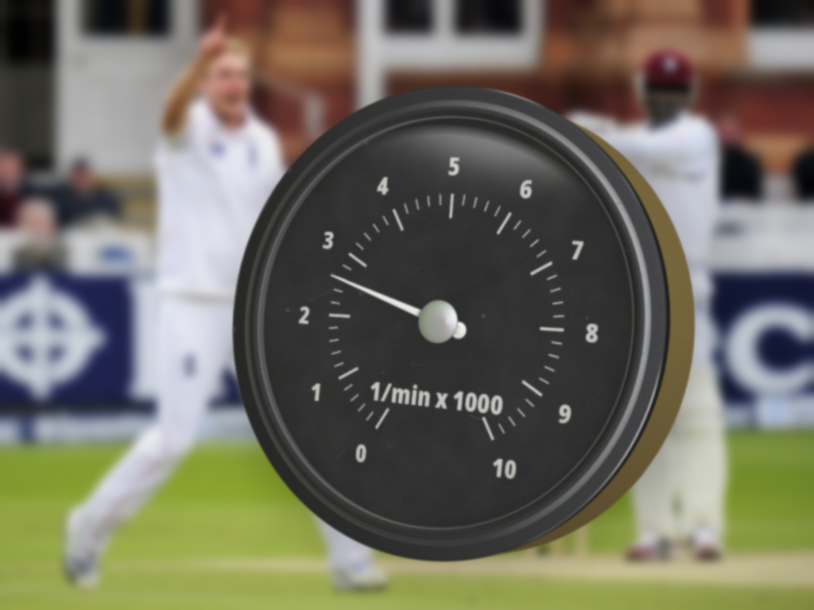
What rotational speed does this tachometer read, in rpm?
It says 2600 rpm
